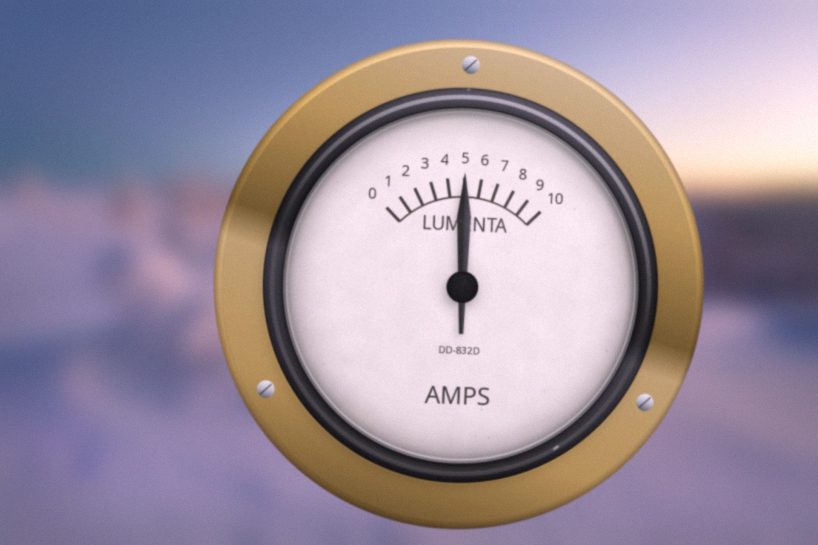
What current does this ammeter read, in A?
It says 5 A
